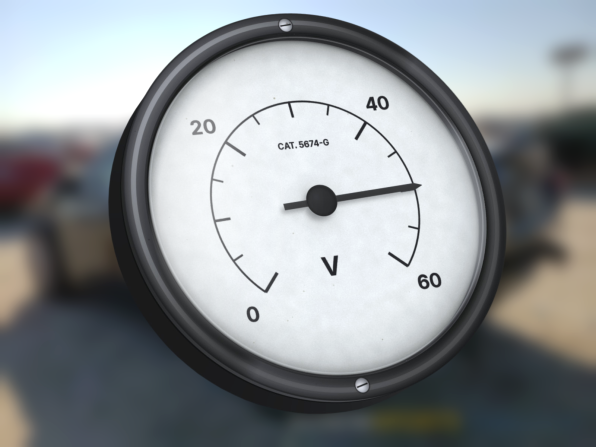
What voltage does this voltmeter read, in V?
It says 50 V
